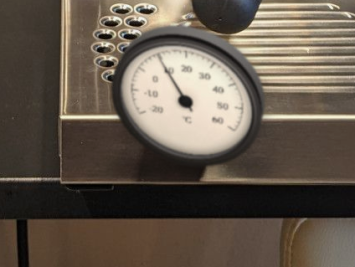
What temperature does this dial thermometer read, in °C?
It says 10 °C
